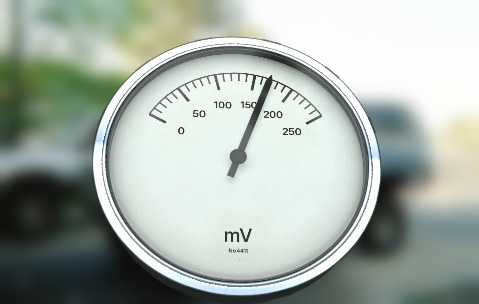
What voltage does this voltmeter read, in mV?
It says 170 mV
